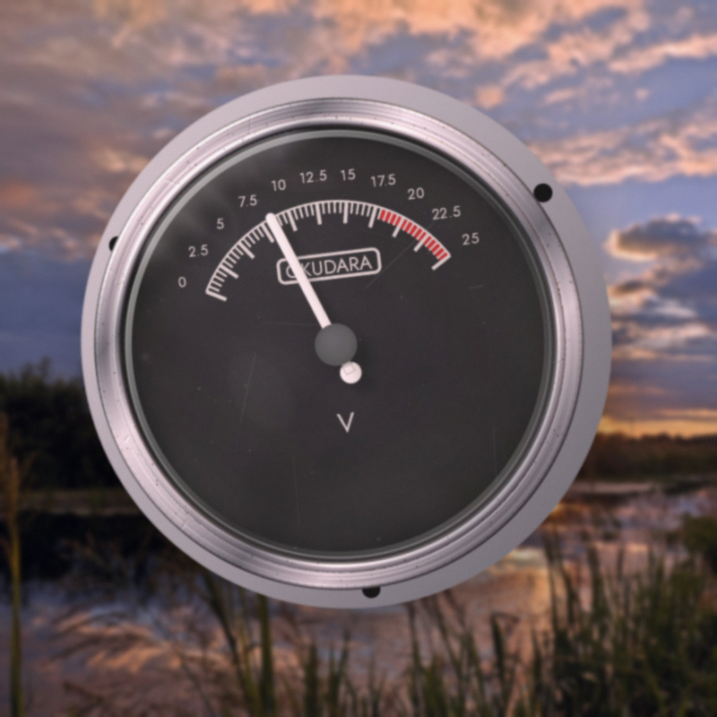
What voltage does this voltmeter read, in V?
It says 8.5 V
